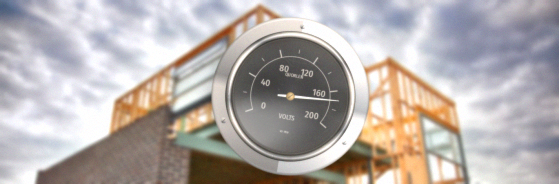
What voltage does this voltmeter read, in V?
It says 170 V
